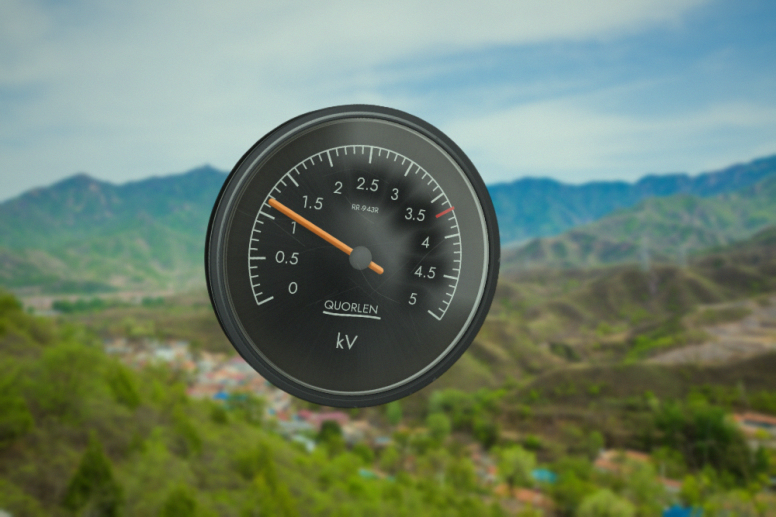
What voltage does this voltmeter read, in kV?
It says 1.15 kV
